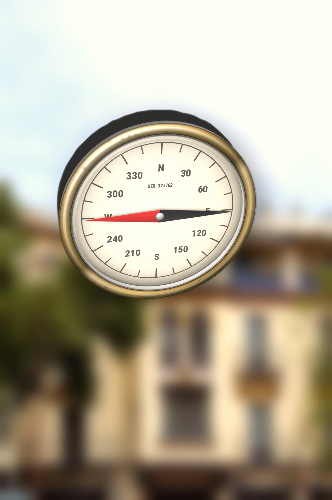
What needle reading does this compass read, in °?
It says 270 °
